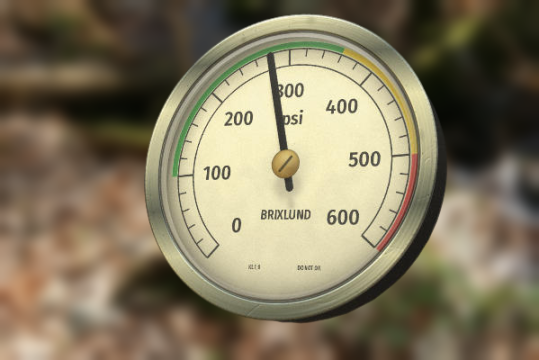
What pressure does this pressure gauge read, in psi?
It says 280 psi
